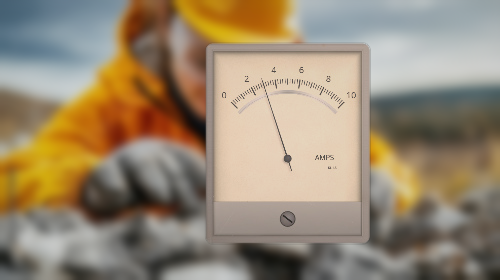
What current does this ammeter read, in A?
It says 3 A
